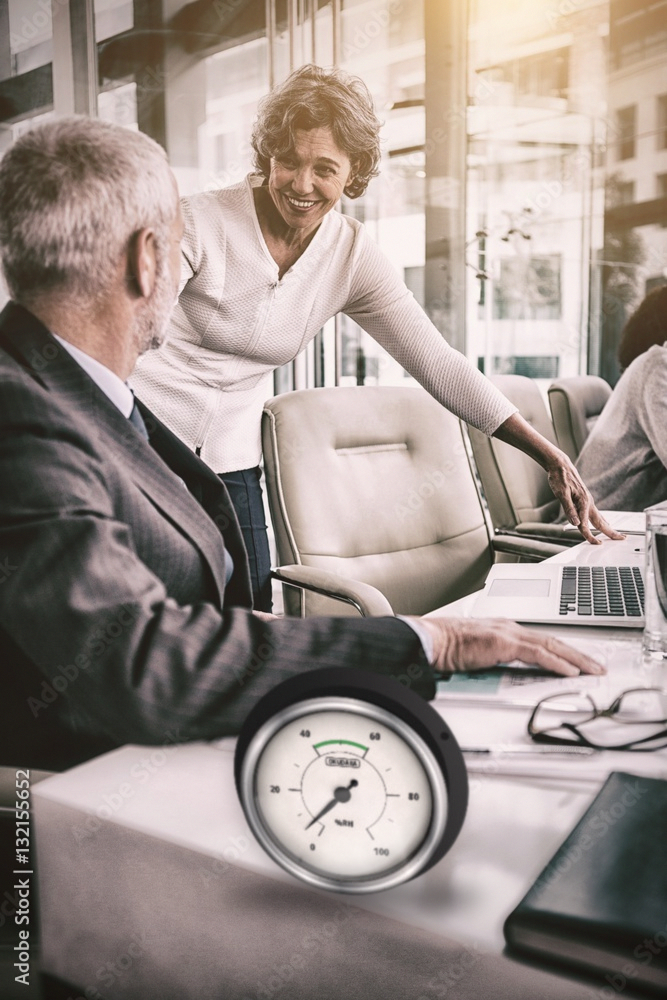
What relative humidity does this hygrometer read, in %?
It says 5 %
